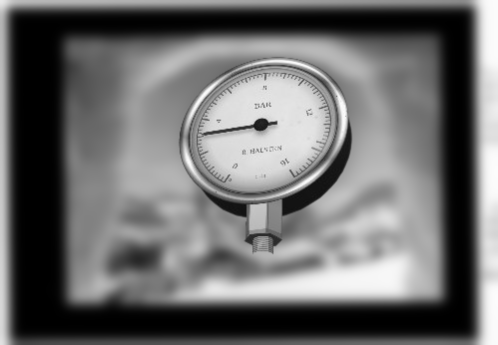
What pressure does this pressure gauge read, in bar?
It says 3 bar
